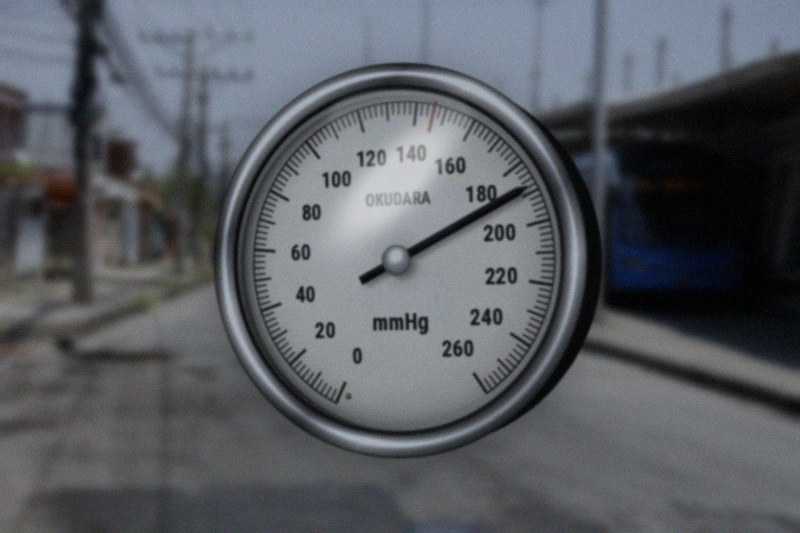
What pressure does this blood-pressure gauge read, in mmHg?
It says 188 mmHg
